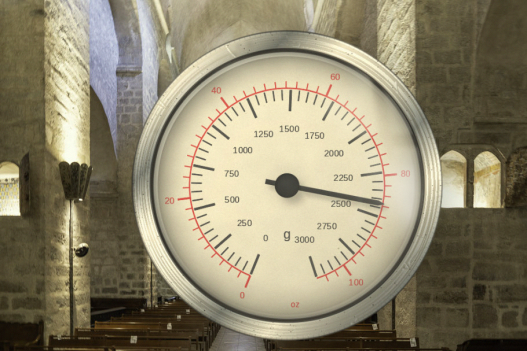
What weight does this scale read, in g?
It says 2425 g
